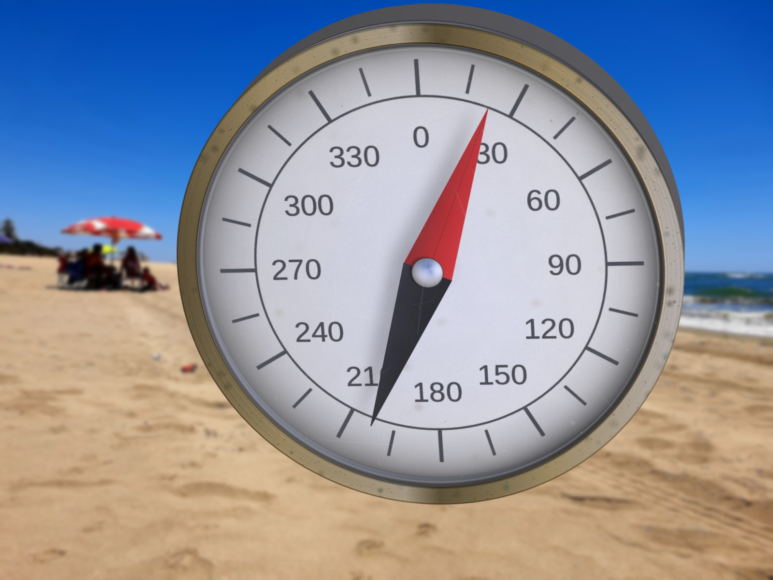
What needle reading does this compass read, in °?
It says 22.5 °
